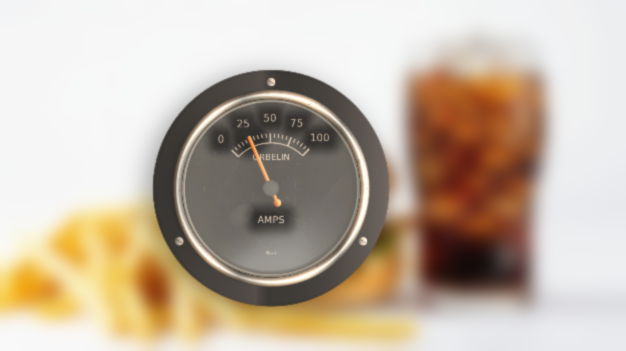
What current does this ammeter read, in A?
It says 25 A
